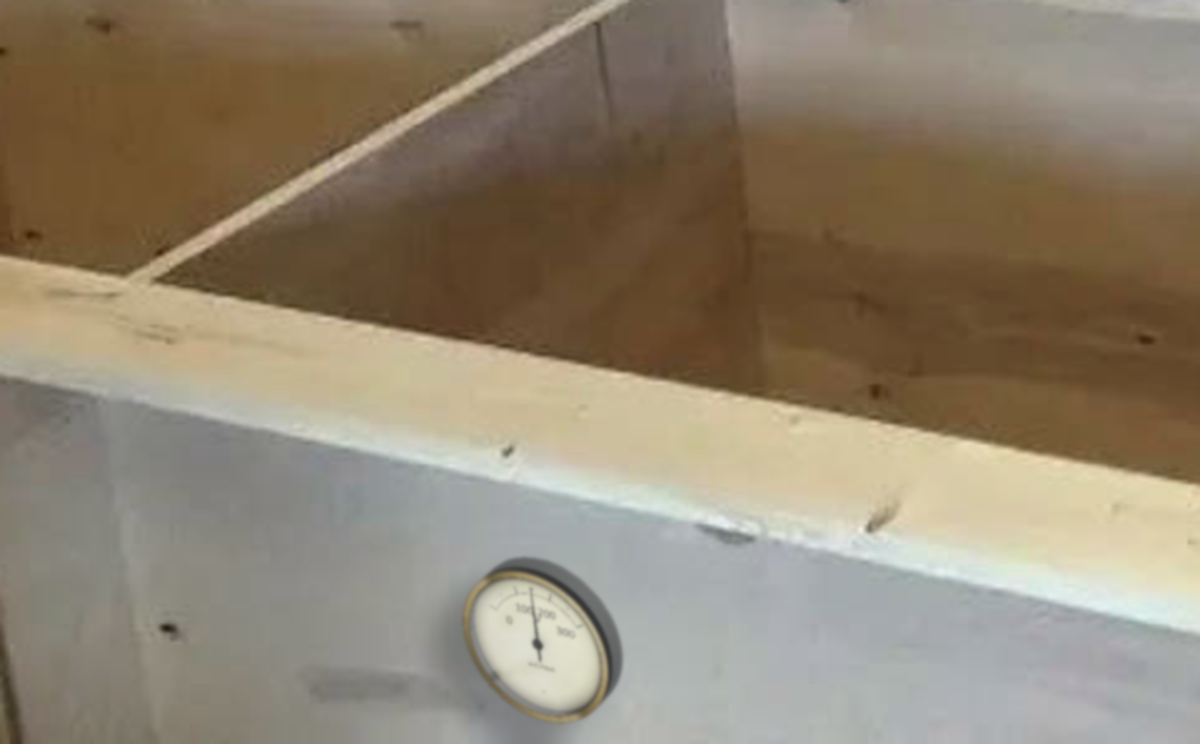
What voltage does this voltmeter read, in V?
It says 150 V
